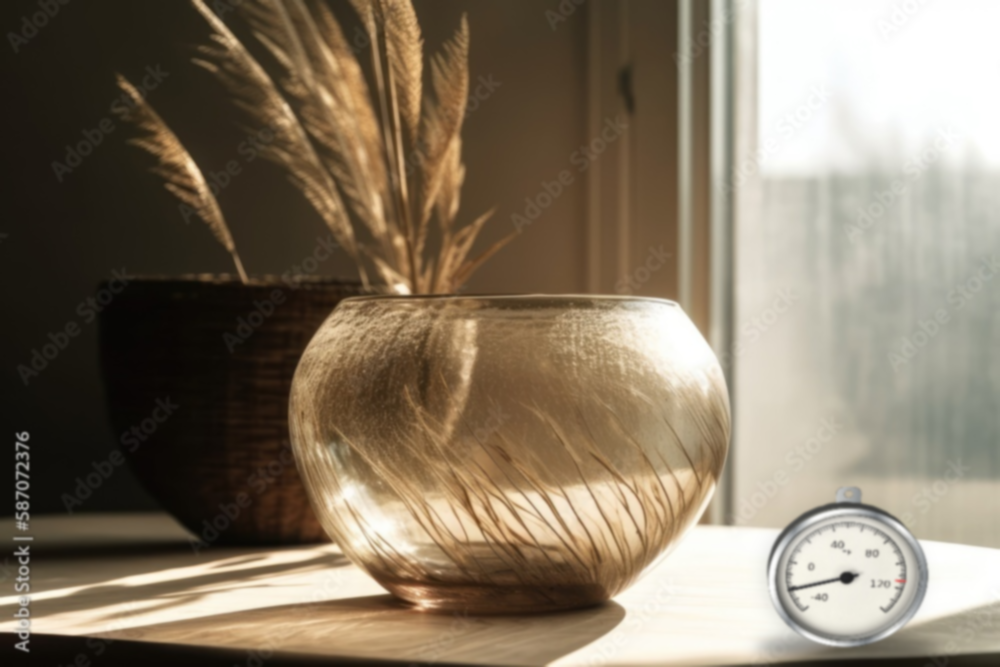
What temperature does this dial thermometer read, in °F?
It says -20 °F
